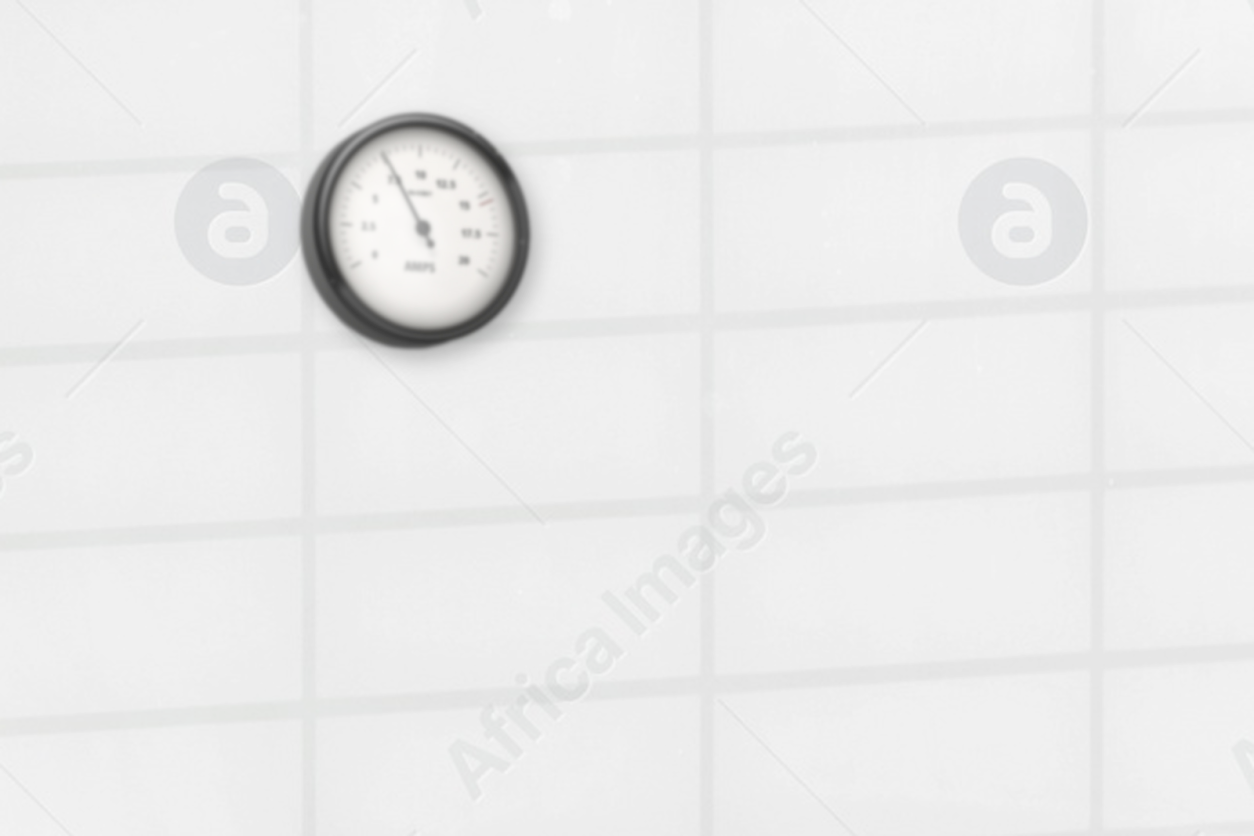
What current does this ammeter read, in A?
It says 7.5 A
